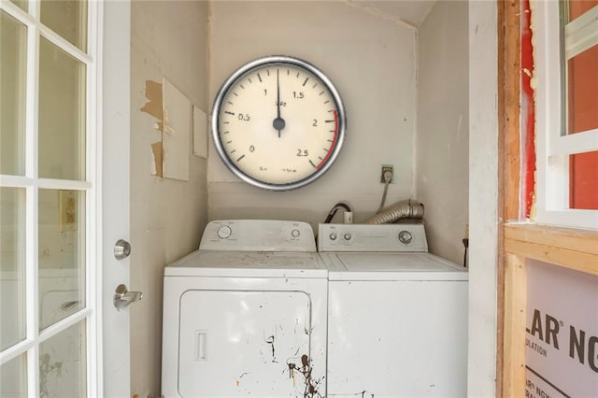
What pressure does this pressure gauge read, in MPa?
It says 1.2 MPa
